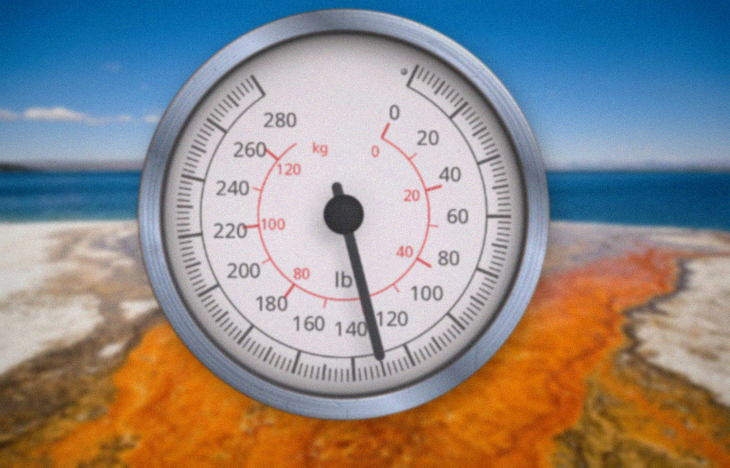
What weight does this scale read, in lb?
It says 130 lb
